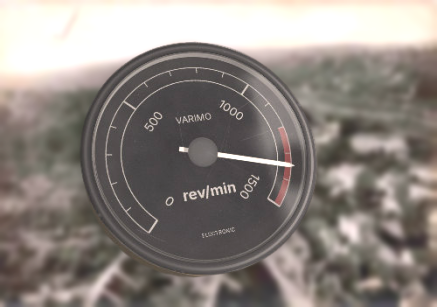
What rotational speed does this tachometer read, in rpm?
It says 1350 rpm
